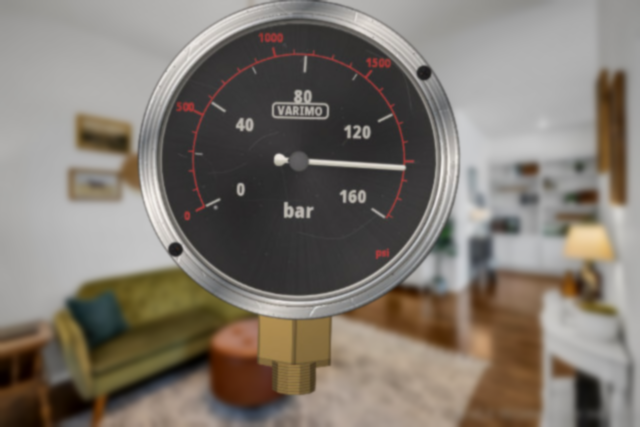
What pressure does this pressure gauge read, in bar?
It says 140 bar
